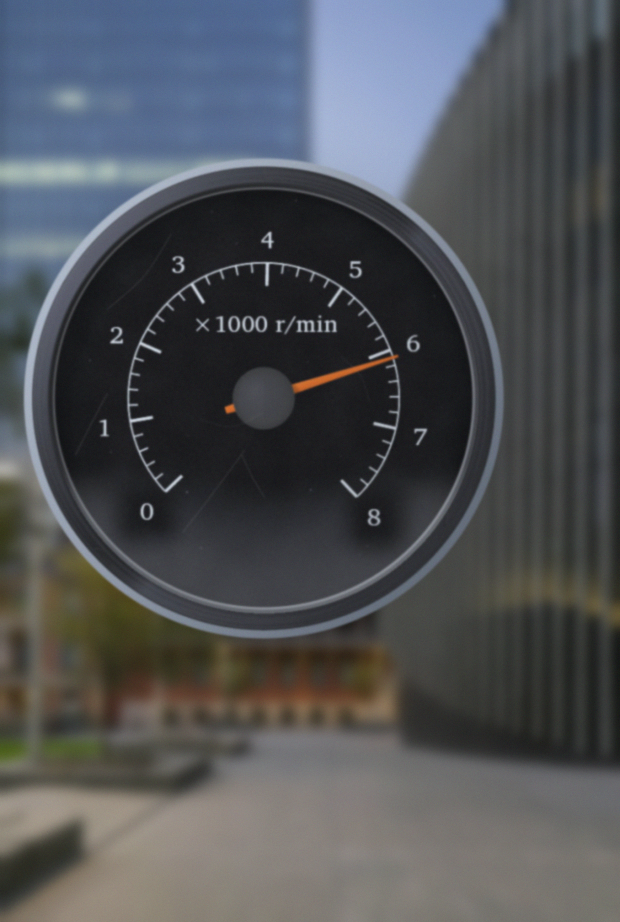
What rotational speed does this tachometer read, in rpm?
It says 6100 rpm
